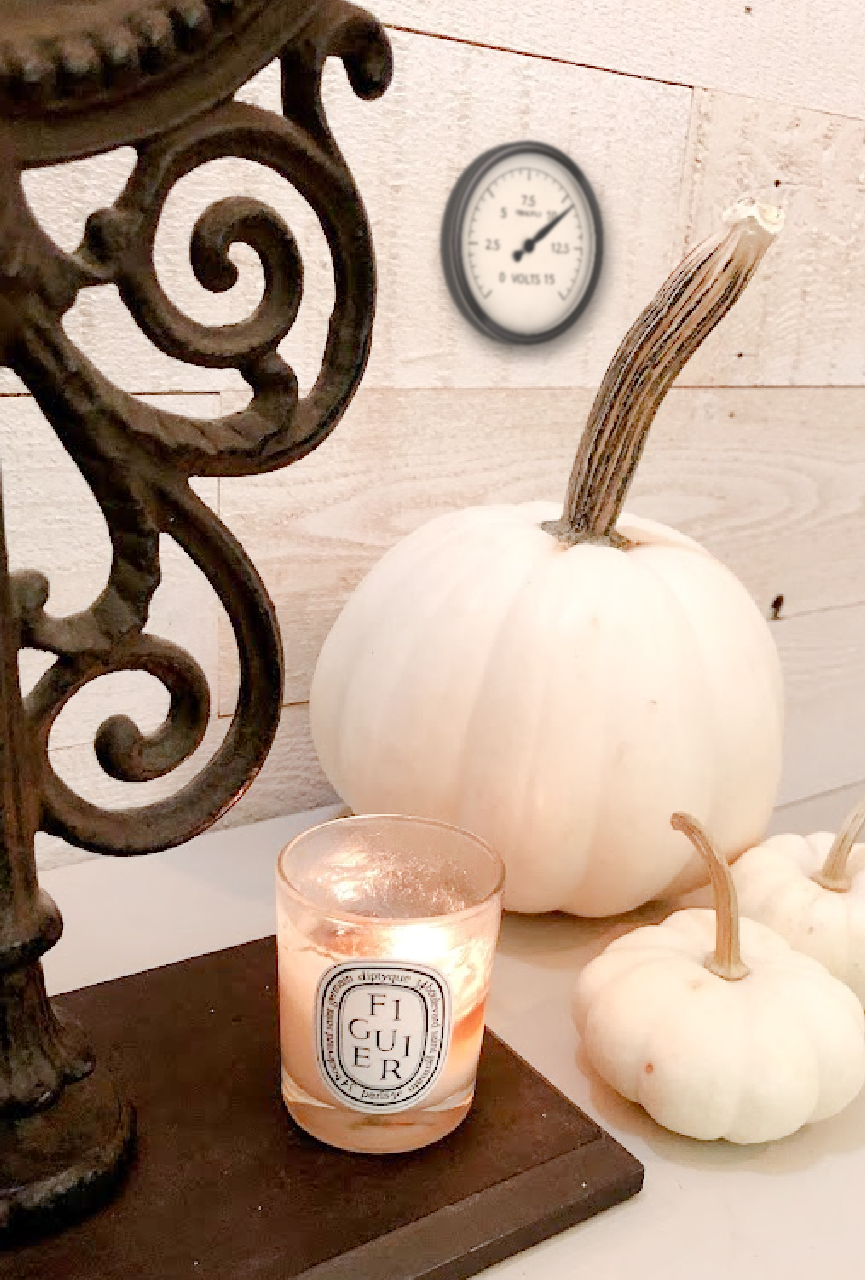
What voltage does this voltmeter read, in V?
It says 10.5 V
